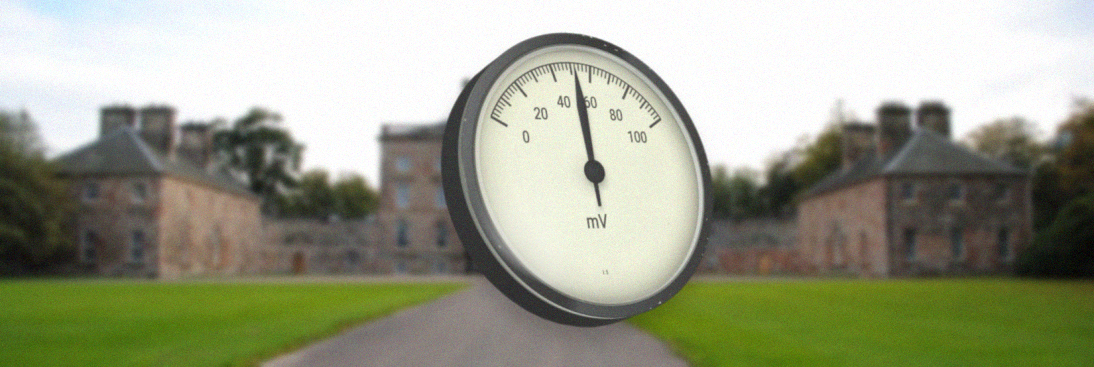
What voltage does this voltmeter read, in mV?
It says 50 mV
